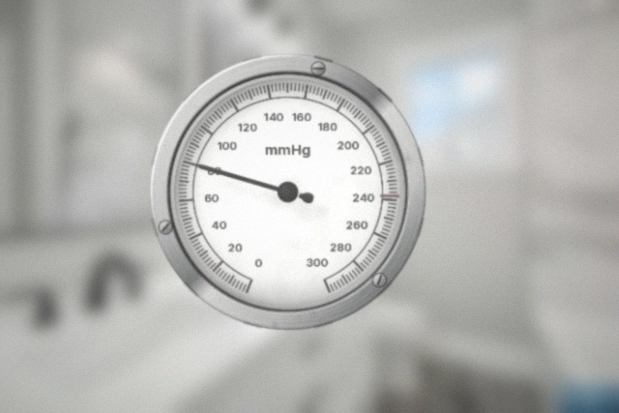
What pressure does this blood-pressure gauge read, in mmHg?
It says 80 mmHg
